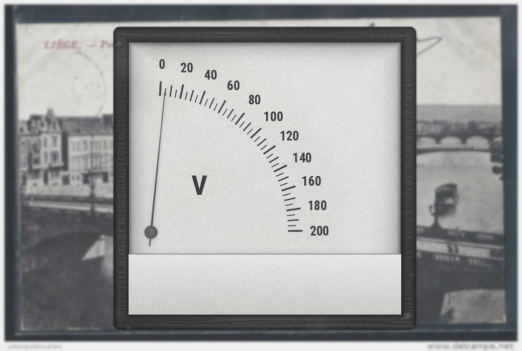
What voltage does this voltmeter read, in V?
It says 5 V
